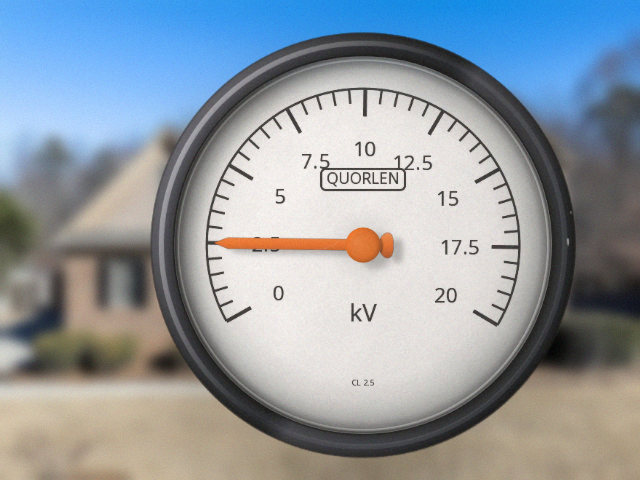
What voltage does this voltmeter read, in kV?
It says 2.5 kV
